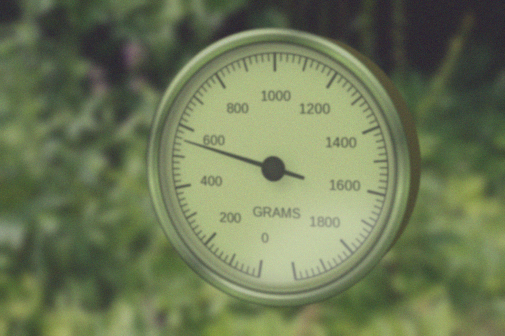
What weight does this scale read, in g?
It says 560 g
